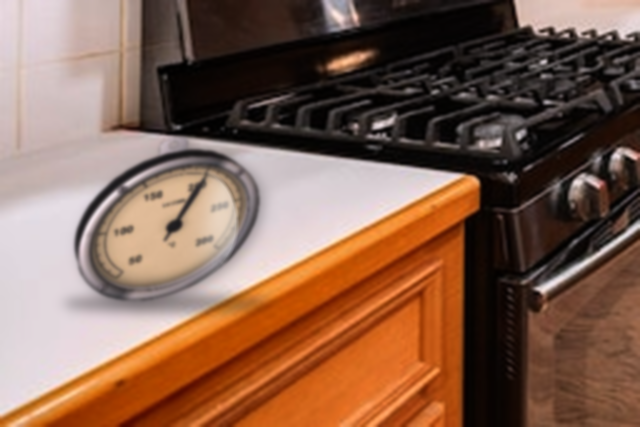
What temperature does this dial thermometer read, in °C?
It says 200 °C
